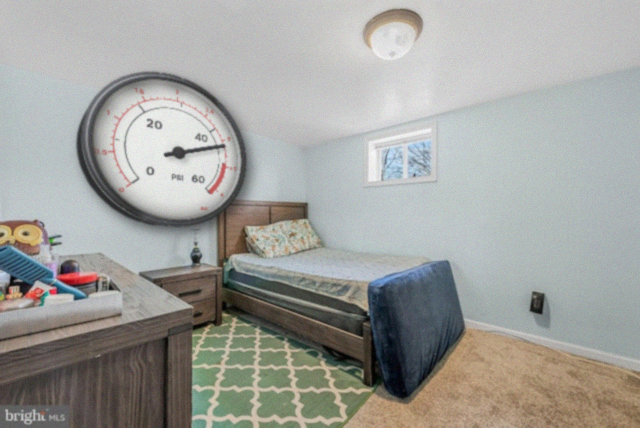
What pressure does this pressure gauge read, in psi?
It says 45 psi
